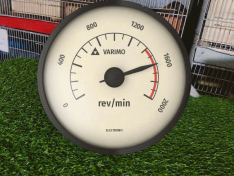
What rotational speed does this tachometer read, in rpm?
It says 1600 rpm
